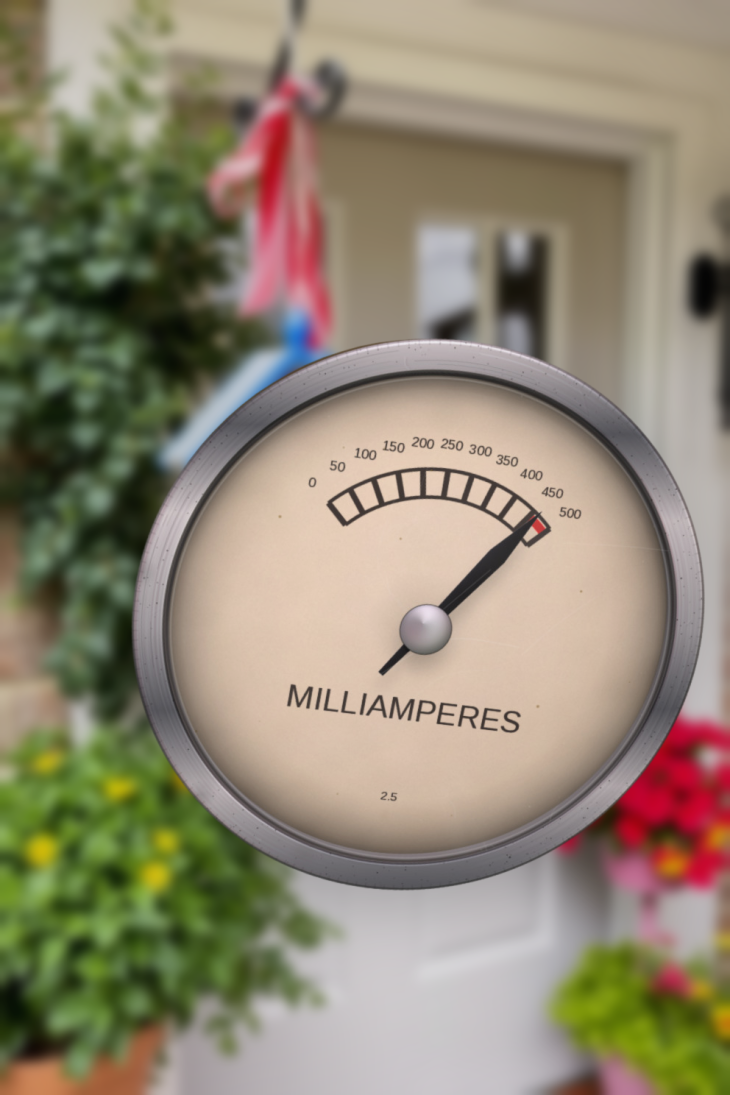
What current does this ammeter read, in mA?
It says 450 mA
